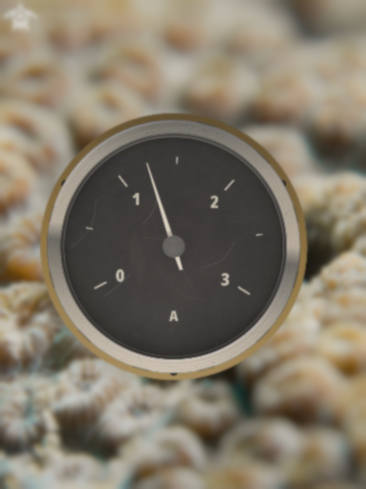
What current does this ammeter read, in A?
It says 1.25 A
